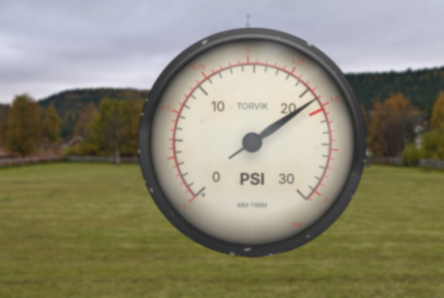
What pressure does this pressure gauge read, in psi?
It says 21 psi
